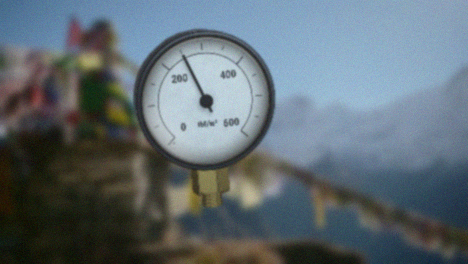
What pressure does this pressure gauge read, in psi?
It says 250 psi
